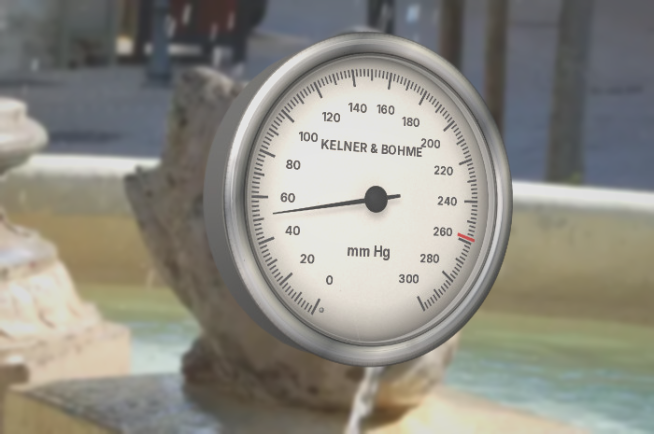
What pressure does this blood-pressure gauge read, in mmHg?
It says 52 mmHg
